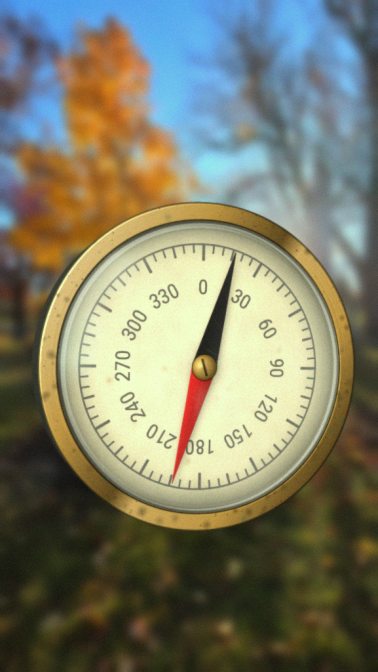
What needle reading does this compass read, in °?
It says 195 °
